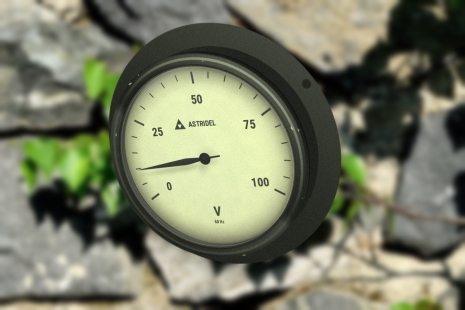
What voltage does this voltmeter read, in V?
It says 10 V
